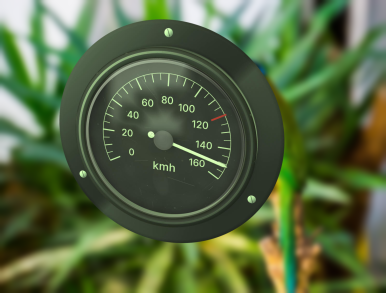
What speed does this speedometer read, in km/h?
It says 150 km/h
